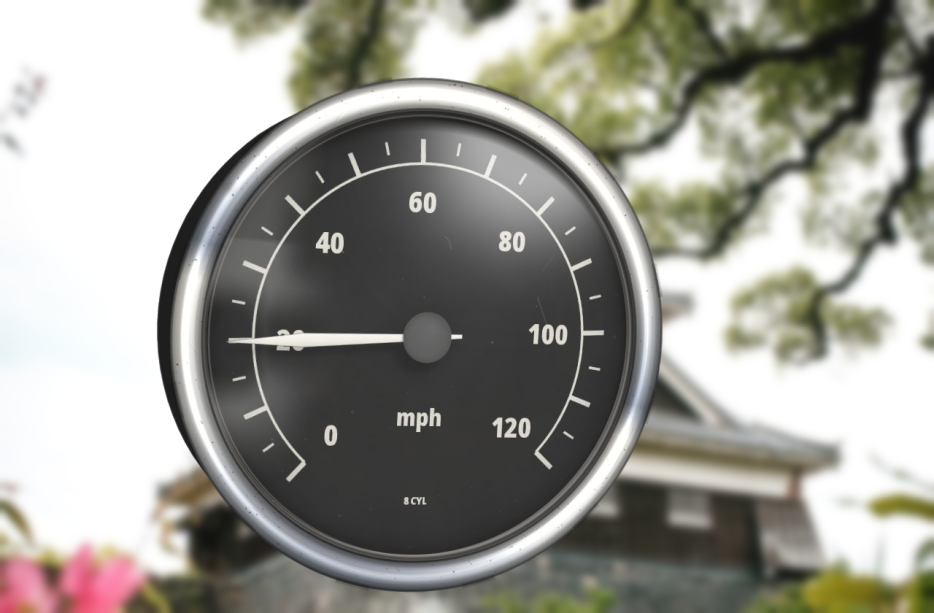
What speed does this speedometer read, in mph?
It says 20 mph
